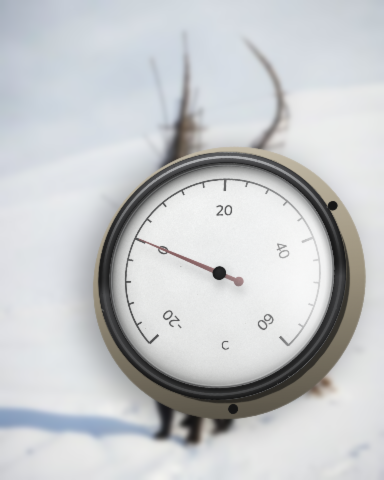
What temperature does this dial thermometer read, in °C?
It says 0 °C
